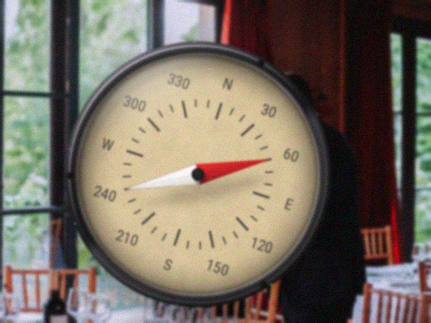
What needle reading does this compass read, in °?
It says 60 °
